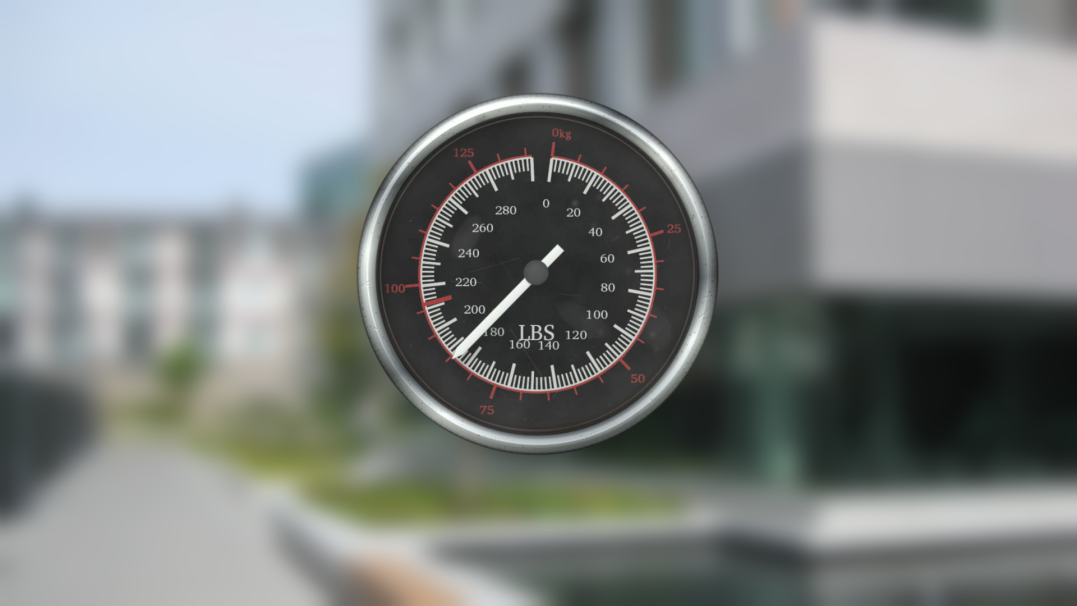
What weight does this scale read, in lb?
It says 186 lb
